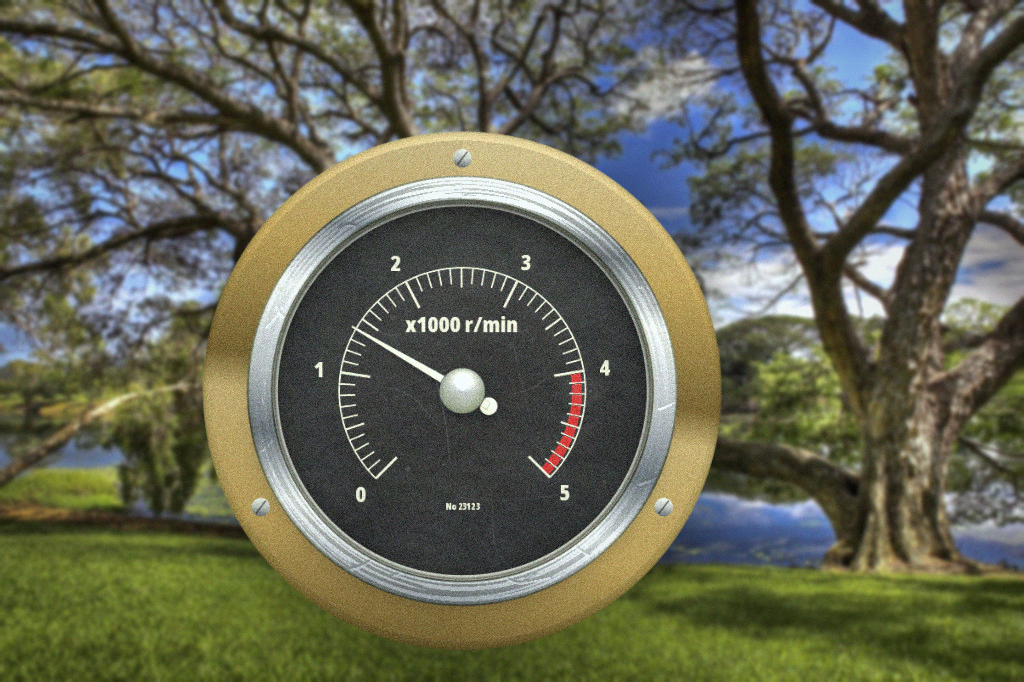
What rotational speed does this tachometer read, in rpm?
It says 1400 rpm
